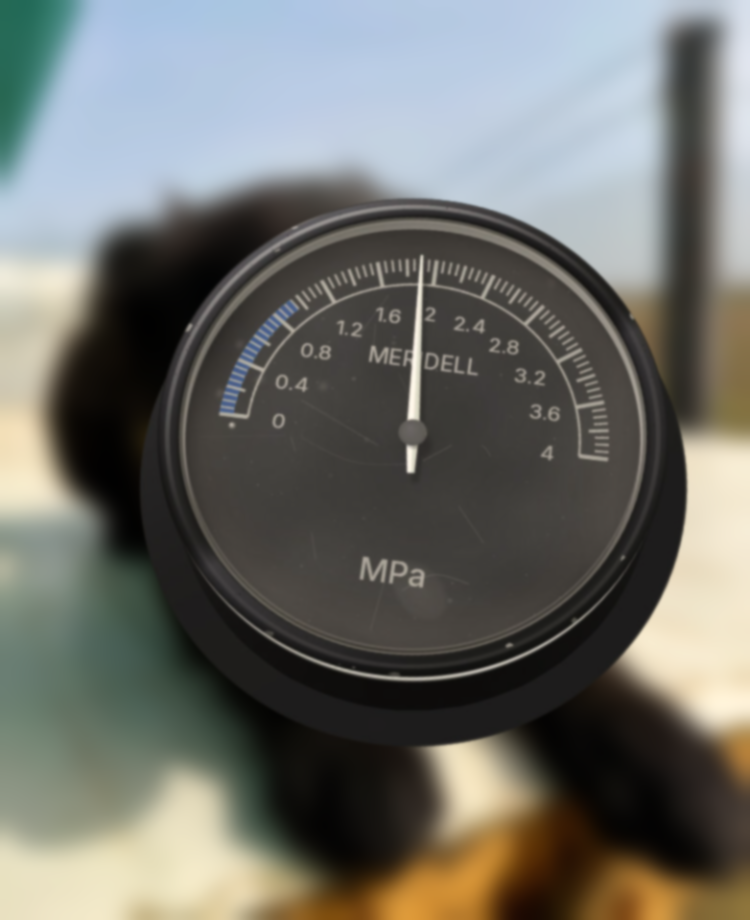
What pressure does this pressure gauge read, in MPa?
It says 1.9 MPa
